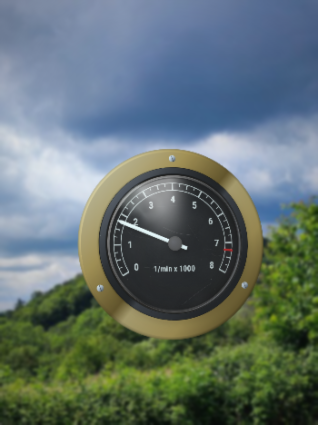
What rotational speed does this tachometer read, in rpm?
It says 1750 rpm
